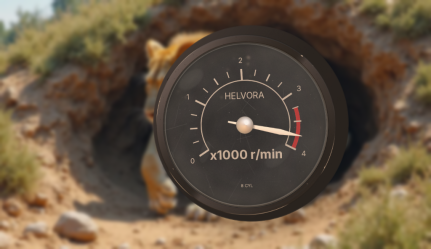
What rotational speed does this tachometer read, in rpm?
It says 3750 rpm
